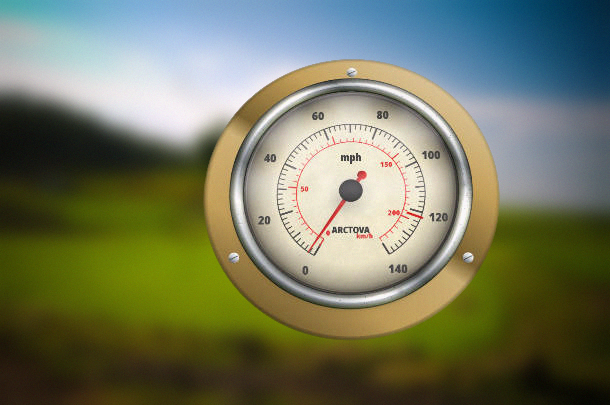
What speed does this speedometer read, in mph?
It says 2 mph
